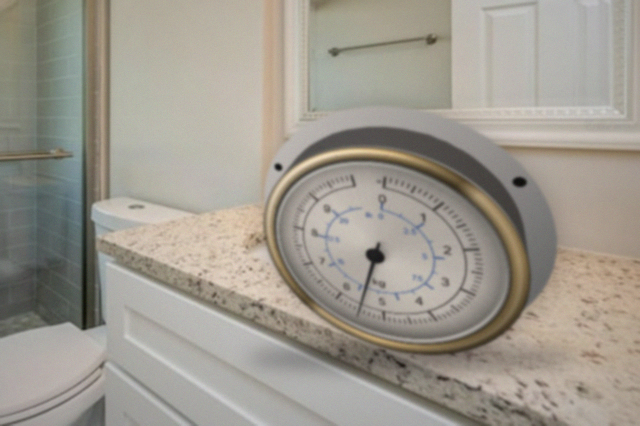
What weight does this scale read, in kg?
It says 5.5 kg
